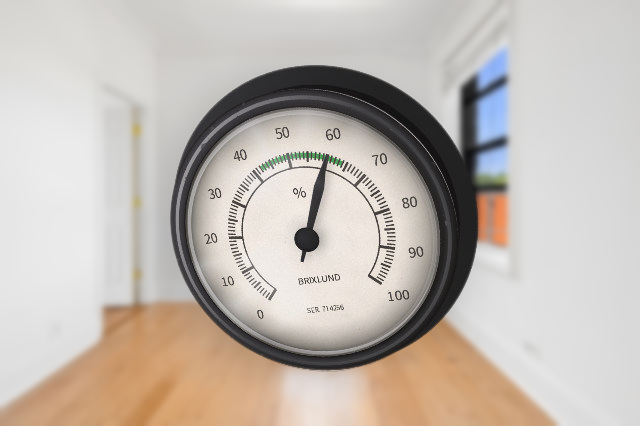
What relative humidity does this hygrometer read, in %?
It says 60 %
